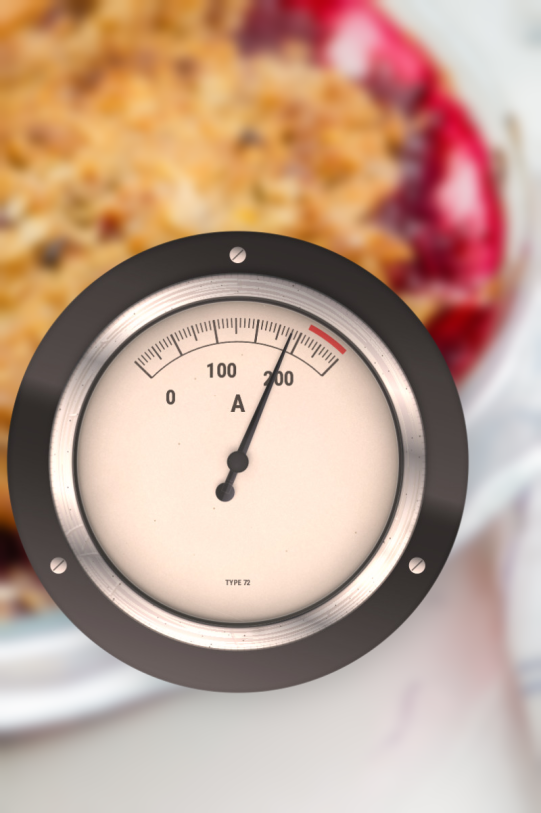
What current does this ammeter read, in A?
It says 190 A
